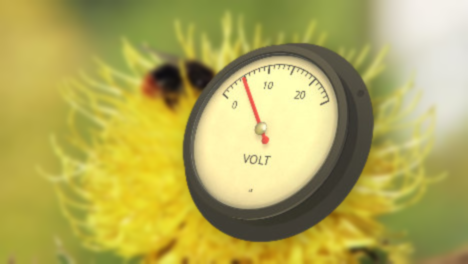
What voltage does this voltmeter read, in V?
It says 5 V
